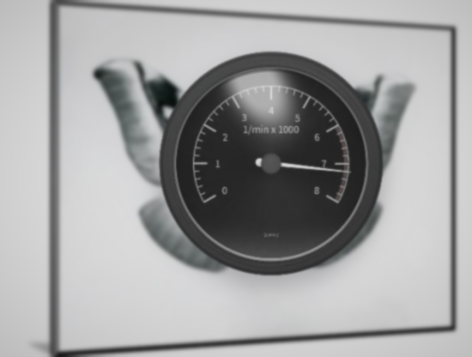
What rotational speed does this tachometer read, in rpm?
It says 7200 rpm
